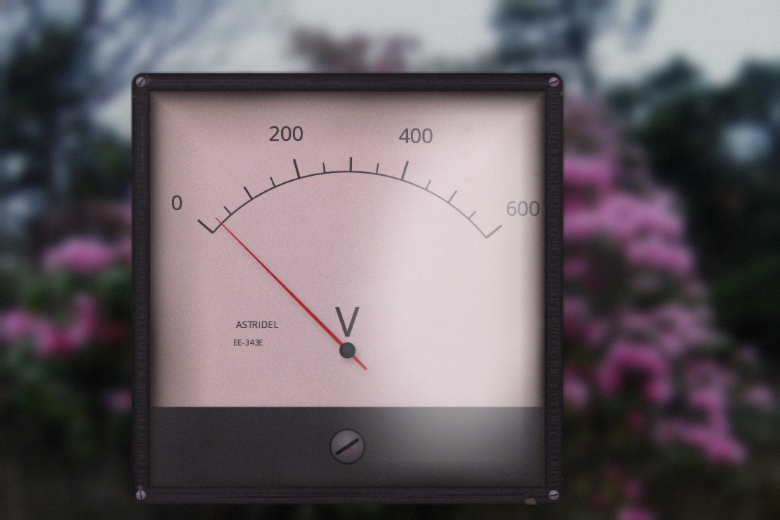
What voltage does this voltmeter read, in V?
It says 25 V
